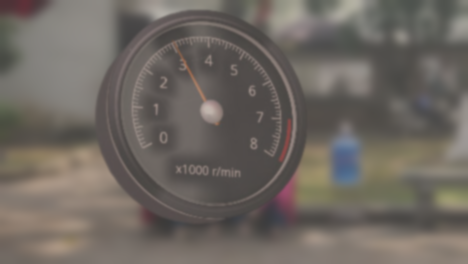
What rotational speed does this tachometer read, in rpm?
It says 3000 rpm
